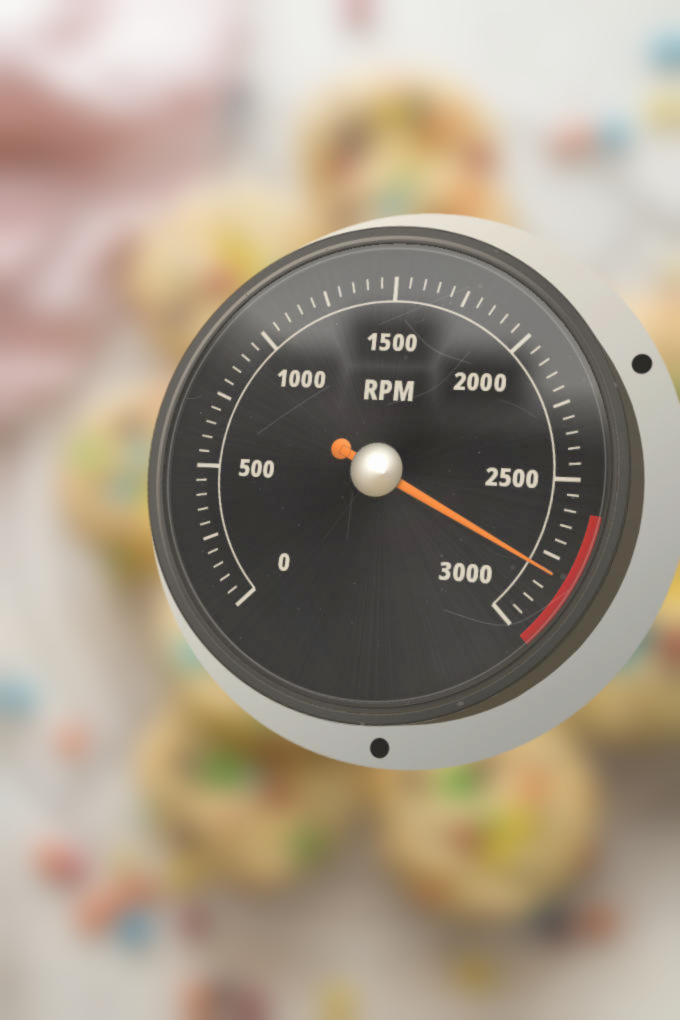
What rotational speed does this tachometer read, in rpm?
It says 2800 rpm
